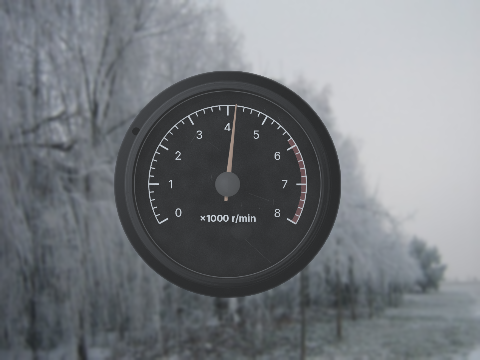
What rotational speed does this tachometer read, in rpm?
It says 4200 rpm
